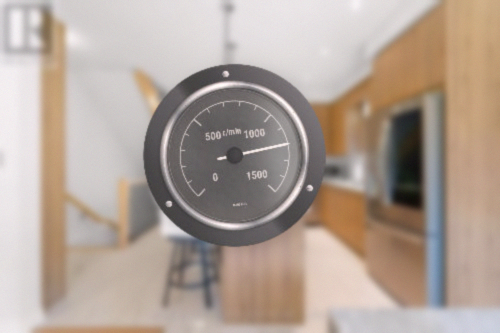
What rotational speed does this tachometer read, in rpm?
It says 1200 rpm
